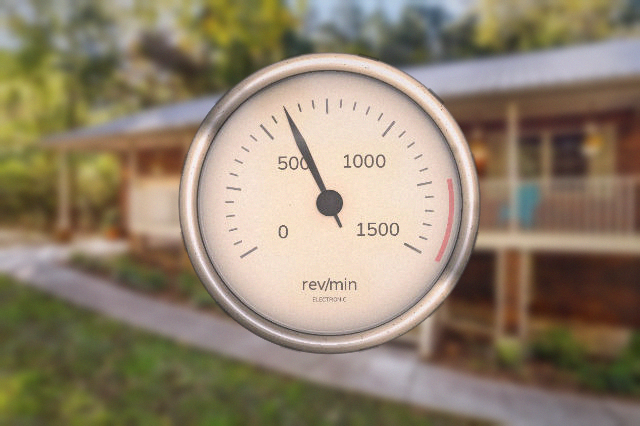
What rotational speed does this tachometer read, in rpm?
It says 600 rpm
